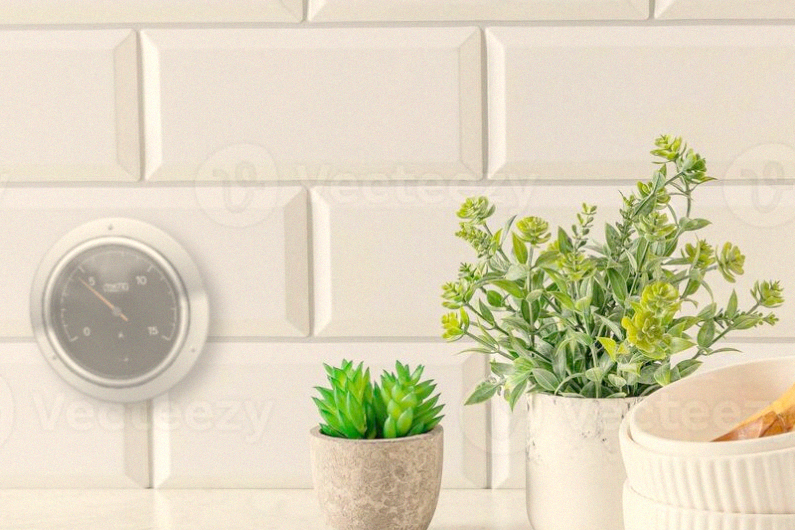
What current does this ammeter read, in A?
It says 4.5 A
